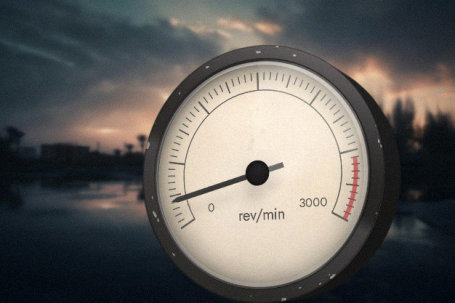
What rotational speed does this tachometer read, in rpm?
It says 200 rpm
